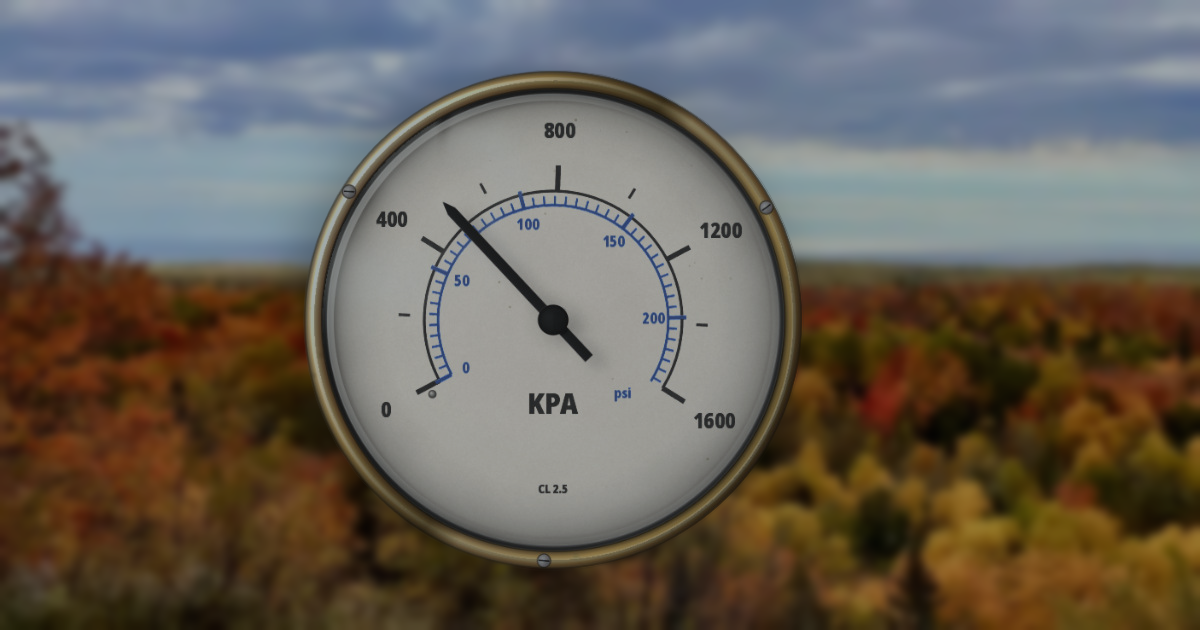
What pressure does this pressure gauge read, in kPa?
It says 500 kPa
